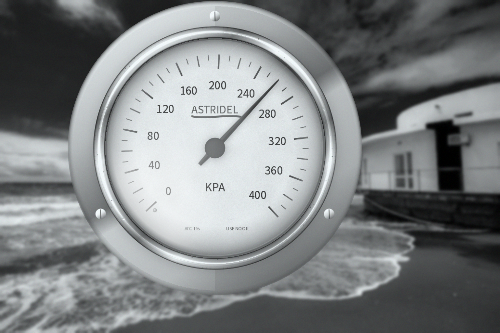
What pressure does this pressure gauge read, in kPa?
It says 260 kPa
